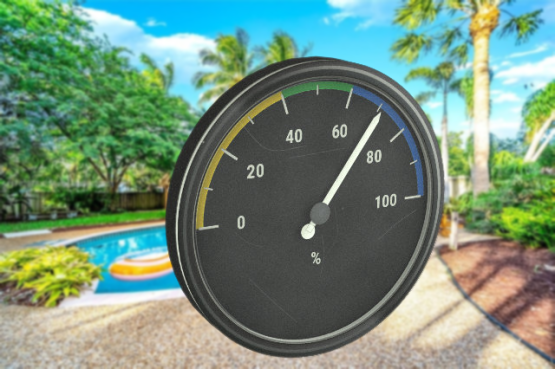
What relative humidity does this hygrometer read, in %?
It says 70 %
